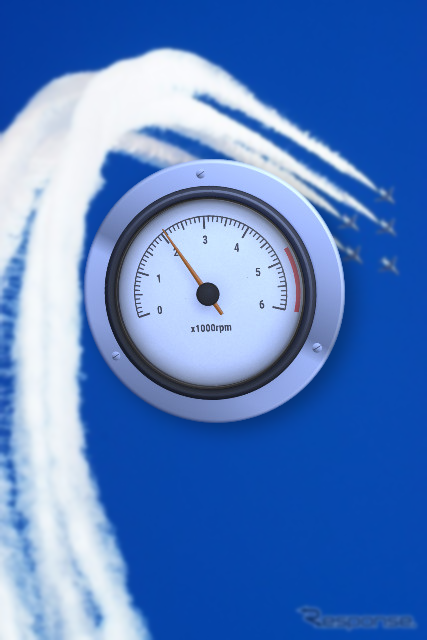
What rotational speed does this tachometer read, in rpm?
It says 2100 rpm
